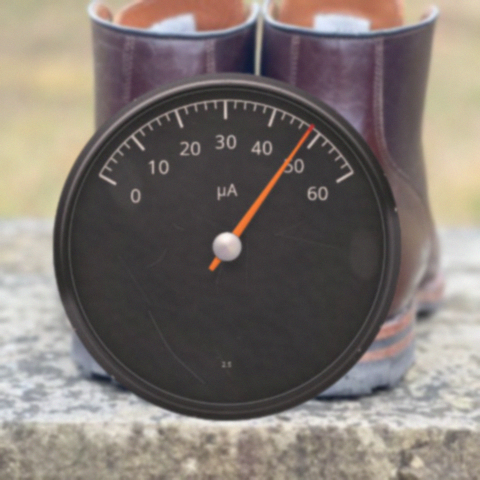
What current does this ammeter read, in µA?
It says 48 µA
